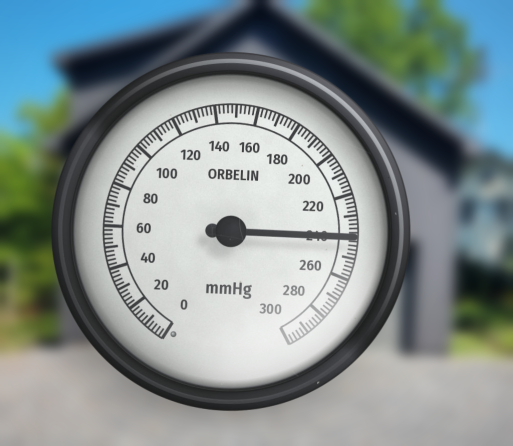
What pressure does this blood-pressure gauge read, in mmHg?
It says 240 mmHg
